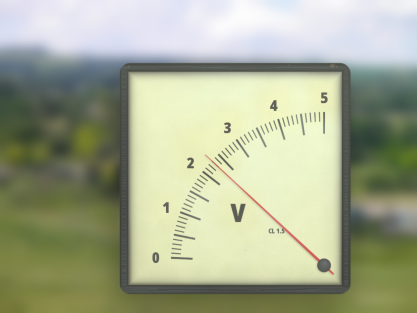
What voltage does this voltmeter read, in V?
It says 2.3 V
